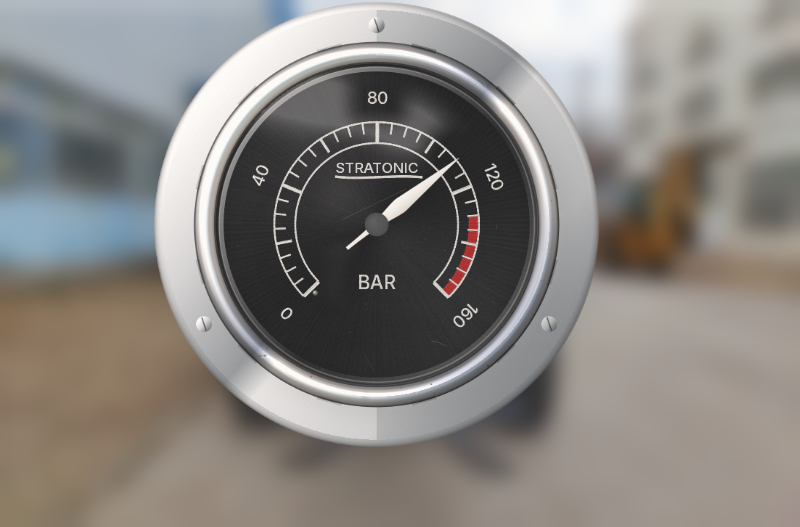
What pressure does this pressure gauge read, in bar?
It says 110 bar
